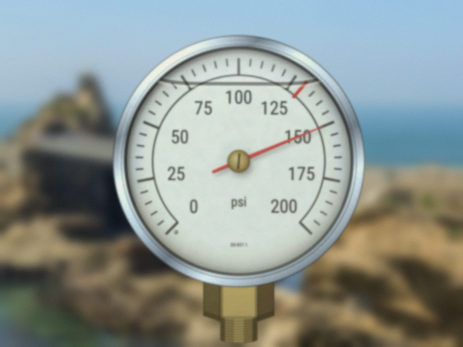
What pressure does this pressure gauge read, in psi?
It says 150 psi
